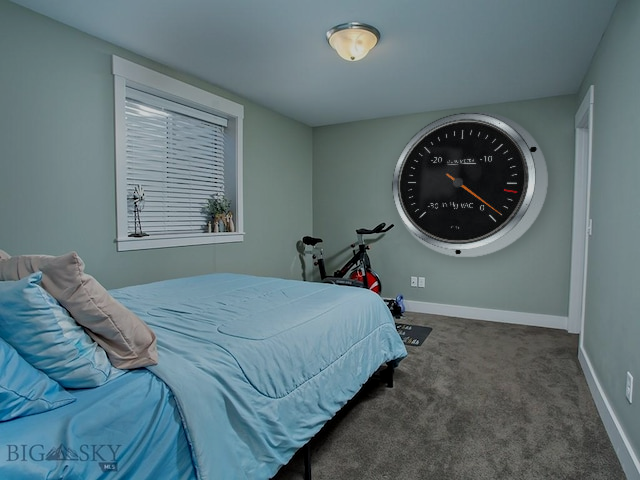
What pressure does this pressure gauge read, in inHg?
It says -1 inHg
